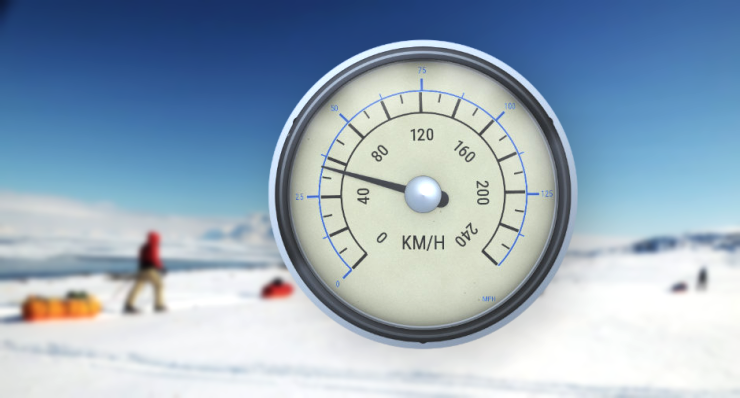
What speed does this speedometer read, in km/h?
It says 55 km/h
